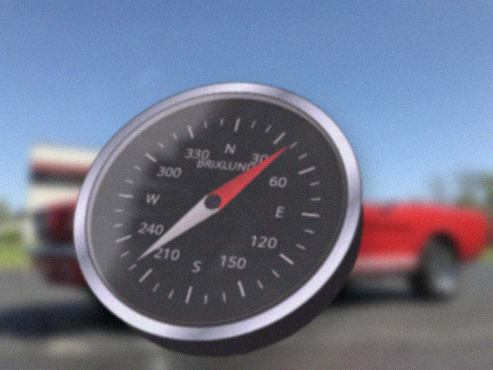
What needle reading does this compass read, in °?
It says 40 °
